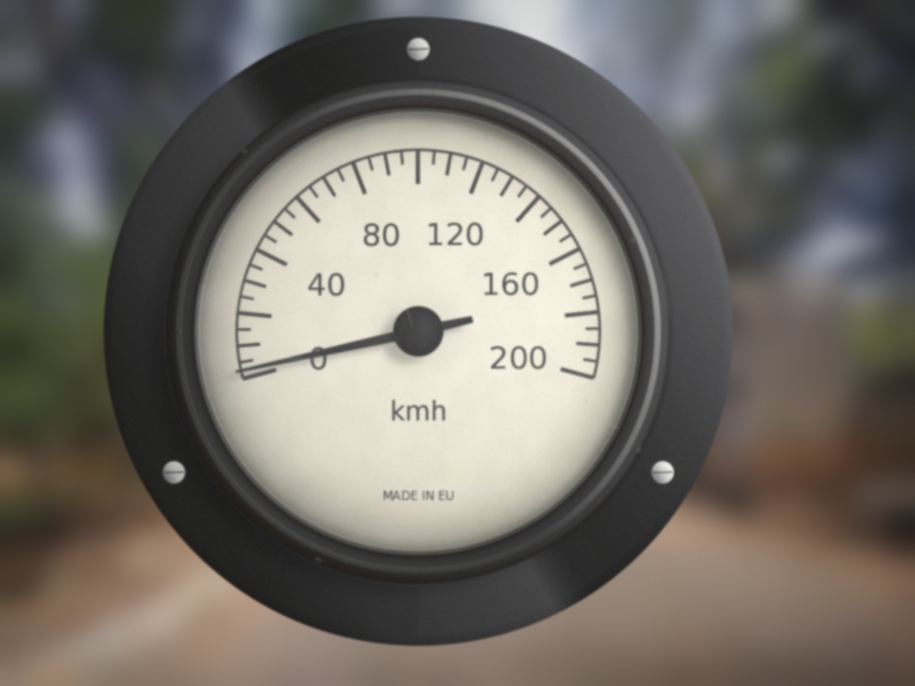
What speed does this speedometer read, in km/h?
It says 2.5 km/h
